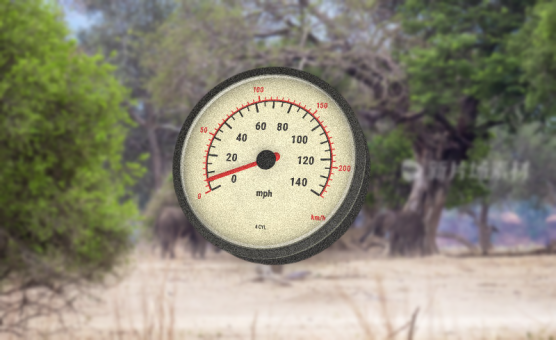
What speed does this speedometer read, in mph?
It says 5 mph
